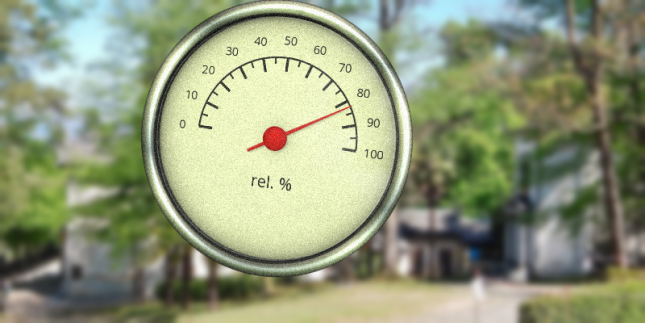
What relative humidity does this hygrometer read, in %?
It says 82.5 %
